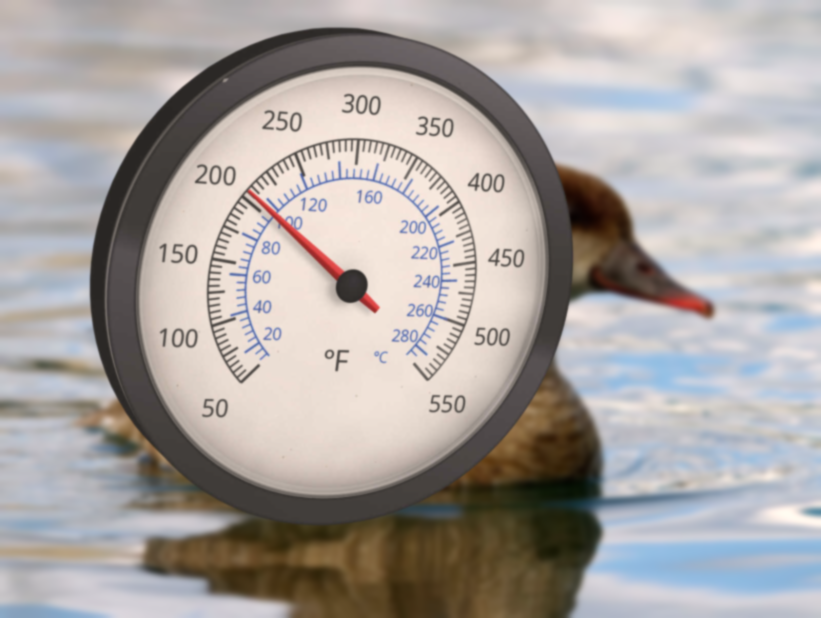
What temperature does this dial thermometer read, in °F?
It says 205 °F
